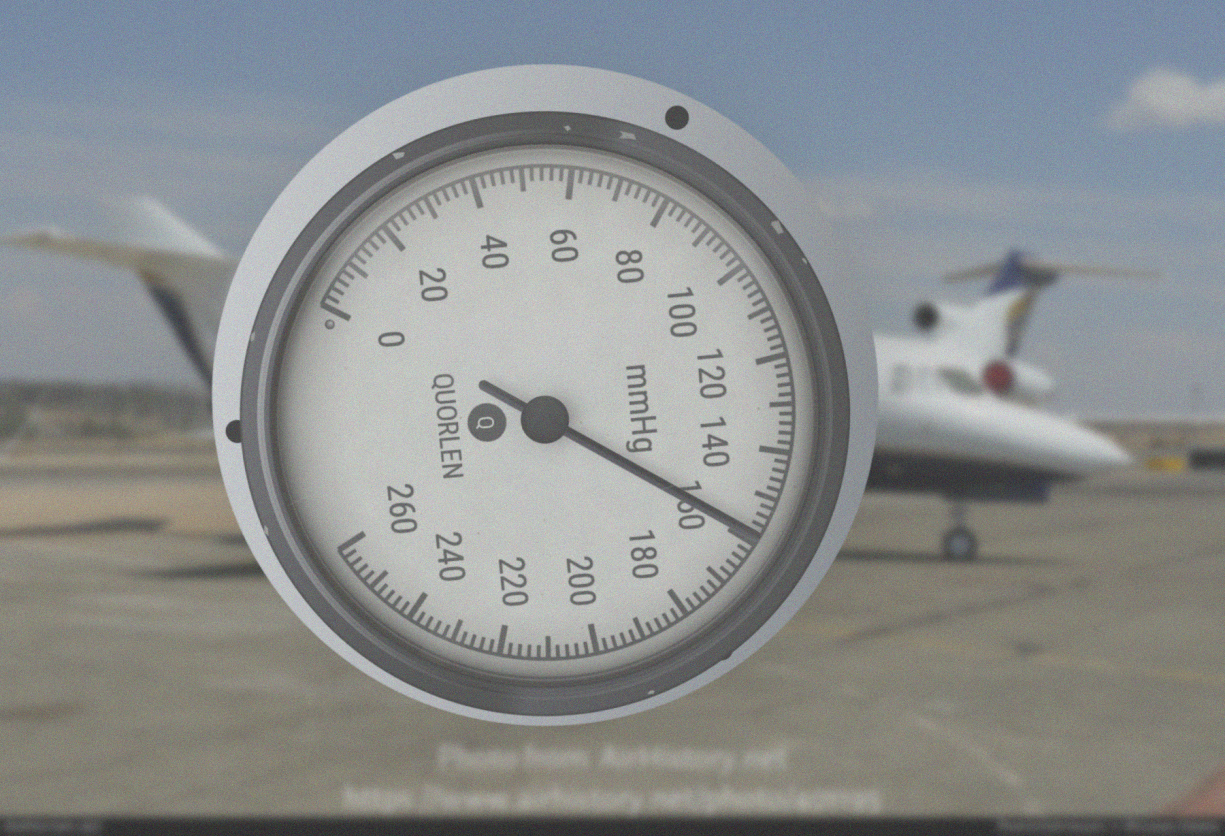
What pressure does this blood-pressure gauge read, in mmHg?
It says 158 mmHg
